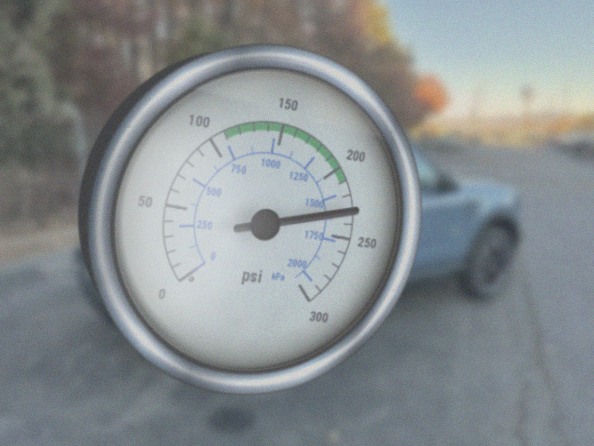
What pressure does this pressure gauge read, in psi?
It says 230 psi
